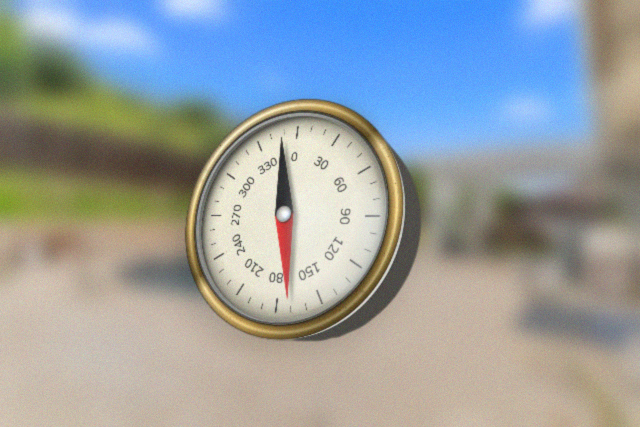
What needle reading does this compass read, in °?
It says 170 °
